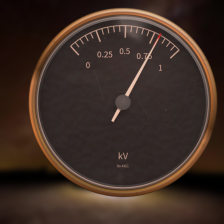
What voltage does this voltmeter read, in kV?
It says 0.8 kV
